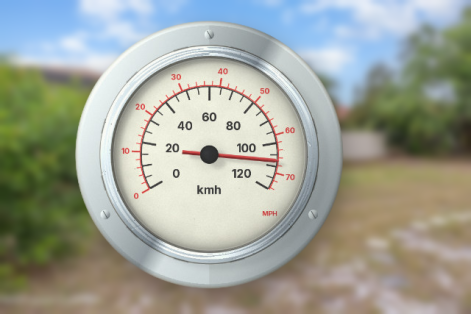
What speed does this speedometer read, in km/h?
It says 107.5 km/h
